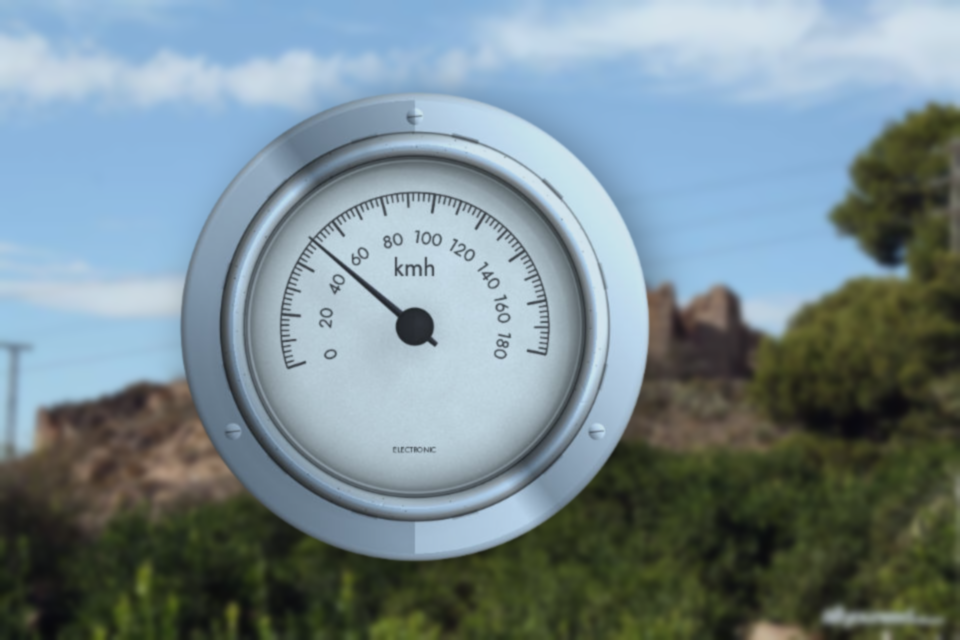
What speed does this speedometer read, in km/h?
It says 50 km/h
